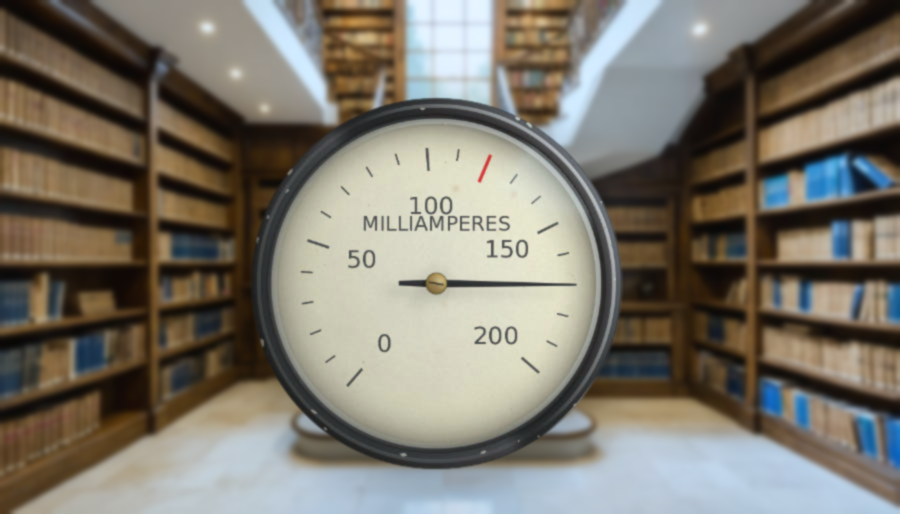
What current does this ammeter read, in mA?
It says 170 mA
